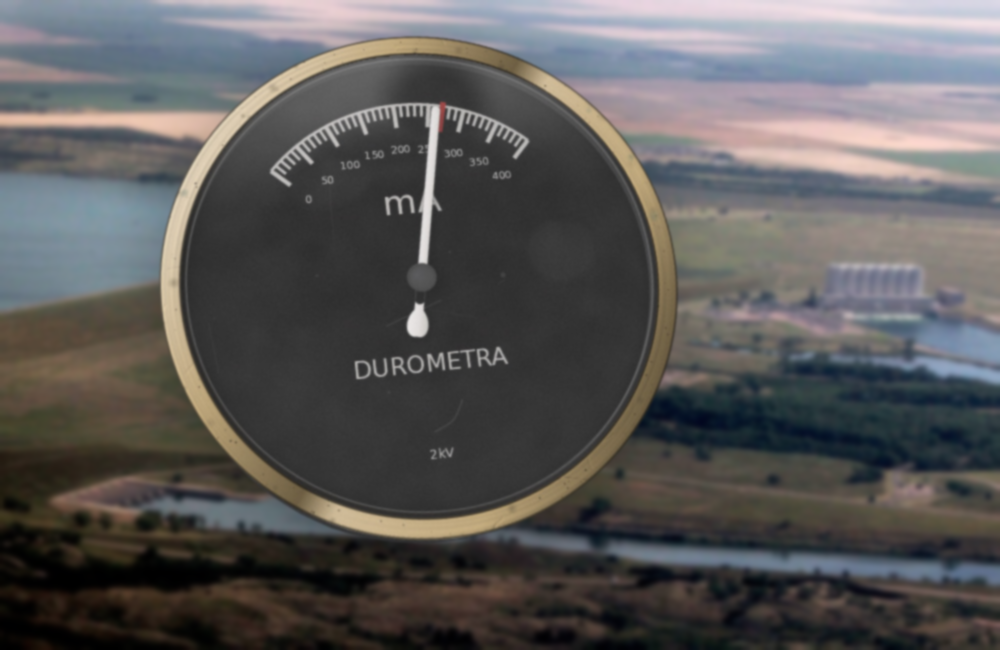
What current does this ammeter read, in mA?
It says 260 mA
